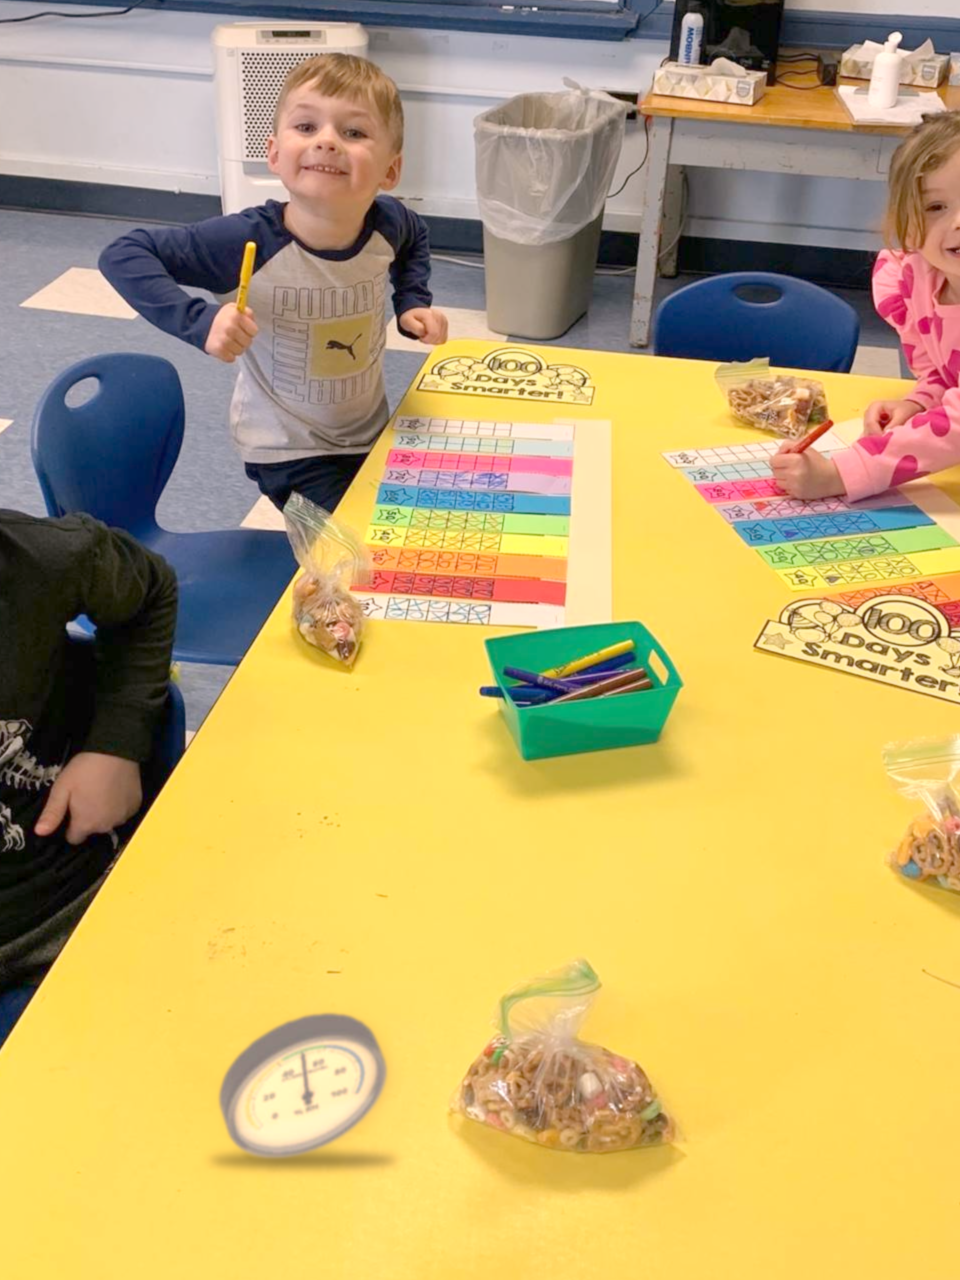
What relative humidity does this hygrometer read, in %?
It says 50 %
